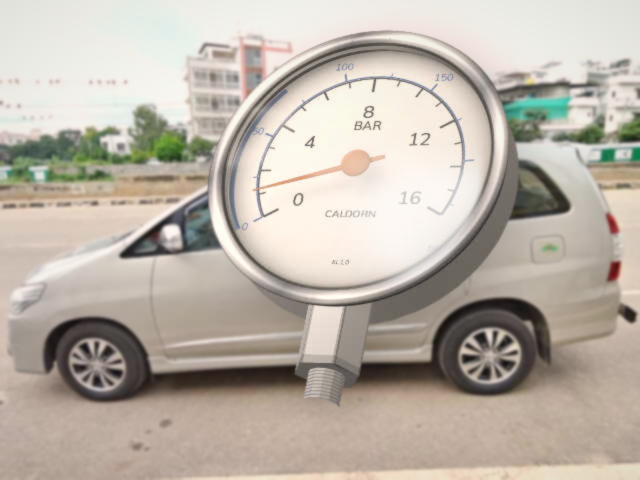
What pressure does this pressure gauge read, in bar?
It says 1 bar
